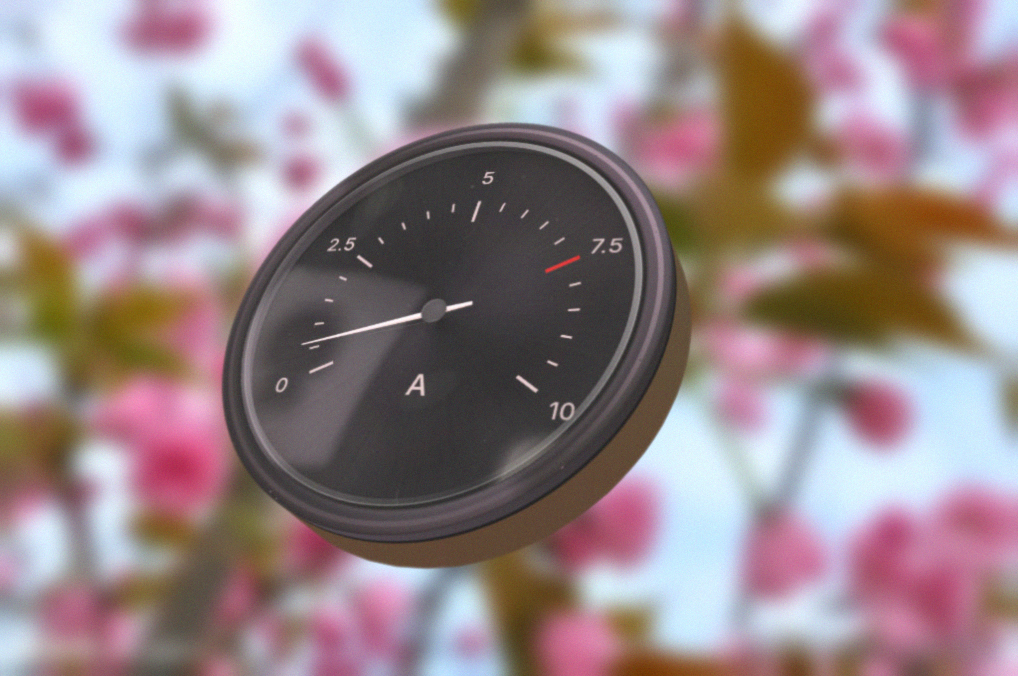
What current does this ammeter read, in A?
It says 0.5 A
